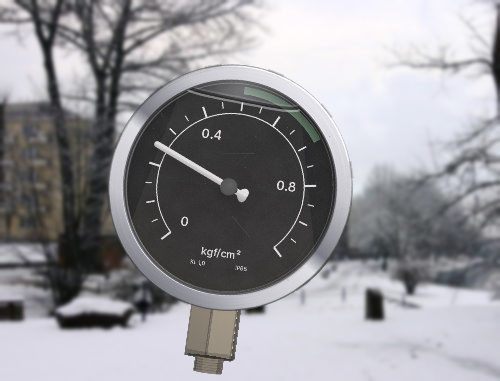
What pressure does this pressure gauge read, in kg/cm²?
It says 0.25 kg/cm²
